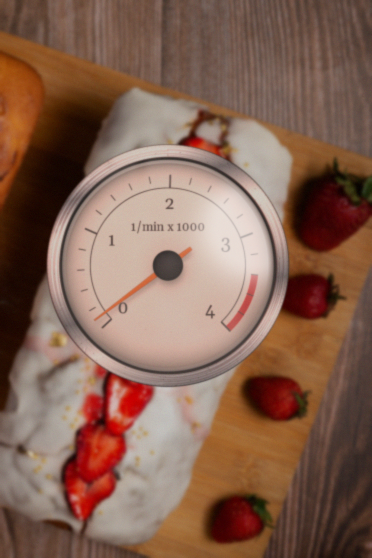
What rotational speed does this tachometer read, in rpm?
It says 100 rpm
